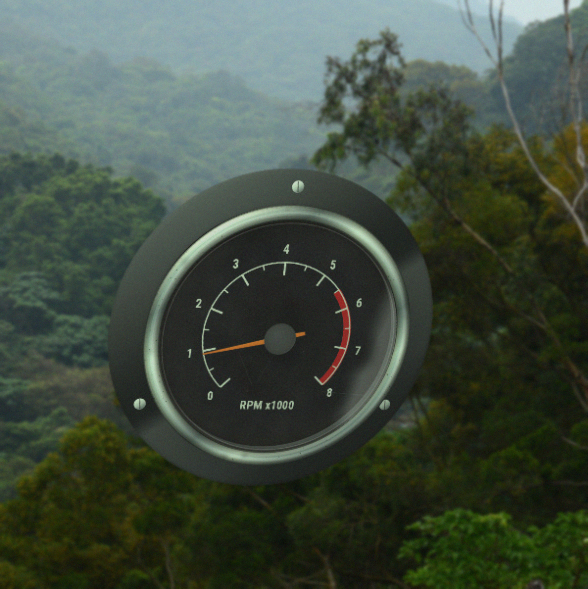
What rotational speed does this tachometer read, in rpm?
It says 1000 rpm
